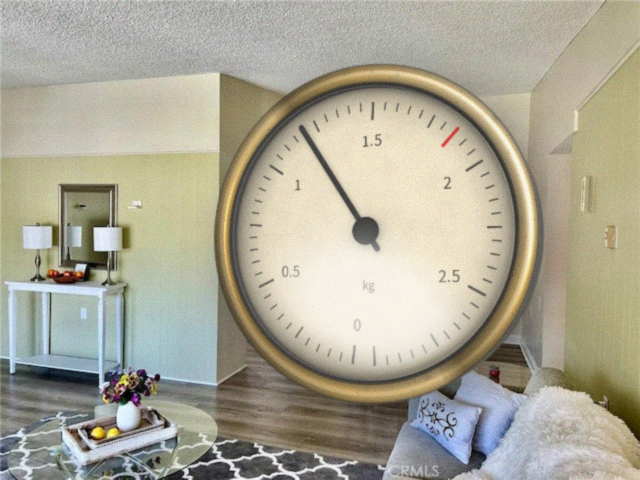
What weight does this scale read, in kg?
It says 1.2 kg
